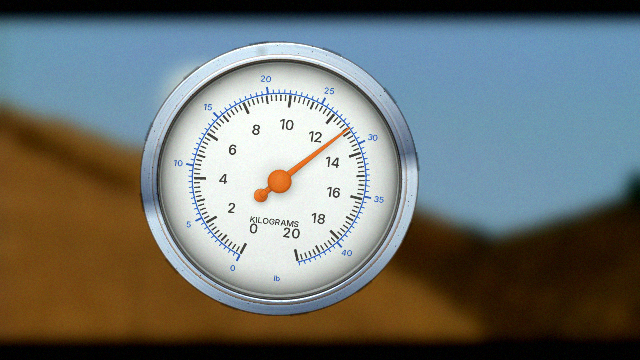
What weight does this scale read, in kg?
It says 12.8 kg
